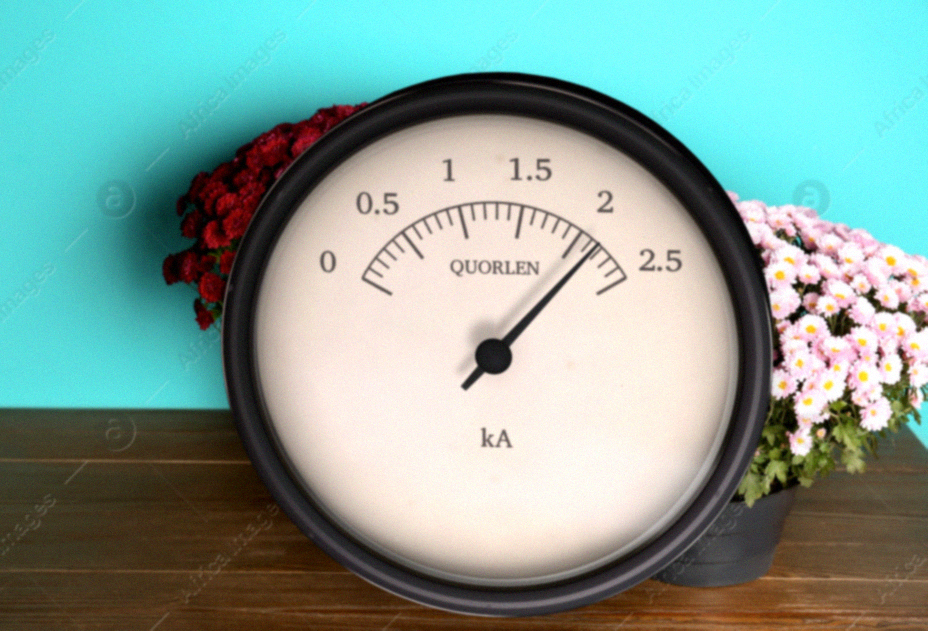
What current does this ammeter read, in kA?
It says 2.15 kA
